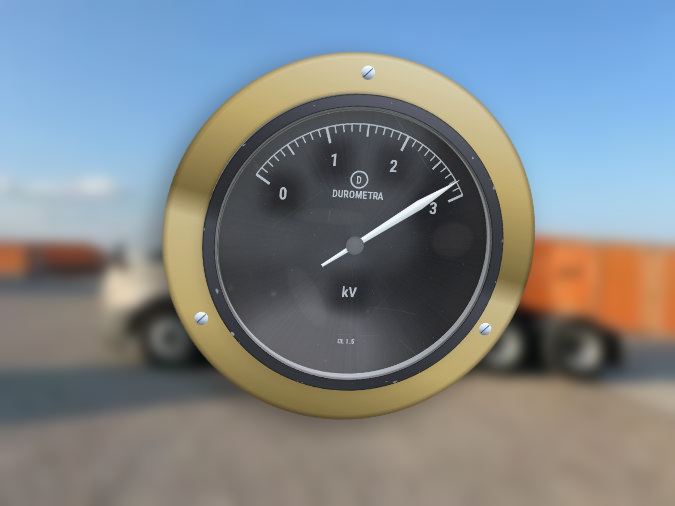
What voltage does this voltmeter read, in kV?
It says 2.8 kV
